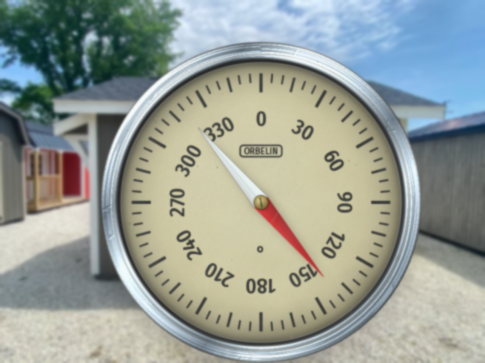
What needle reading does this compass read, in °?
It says 140 °
